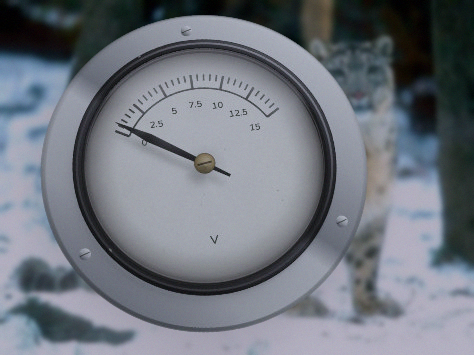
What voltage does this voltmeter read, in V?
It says 0.5 V
